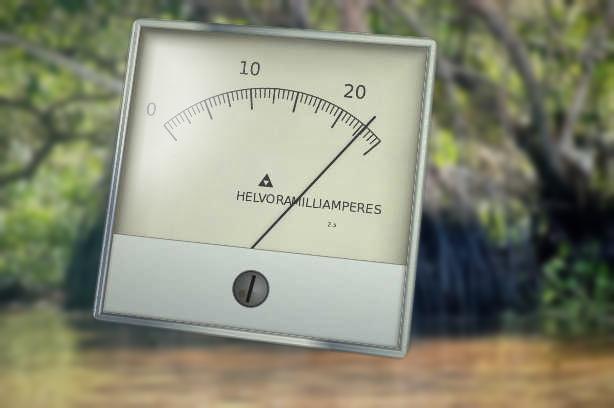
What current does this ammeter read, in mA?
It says 23 mA
